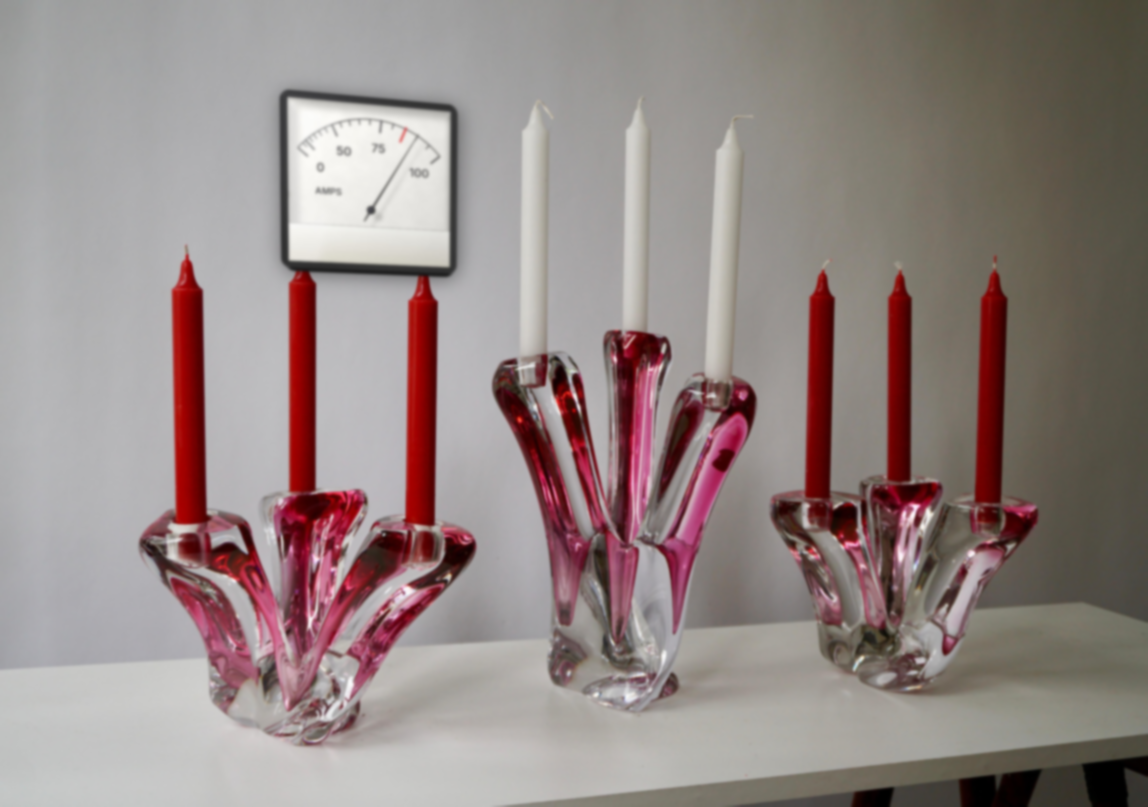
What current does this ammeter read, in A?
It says 90 A
